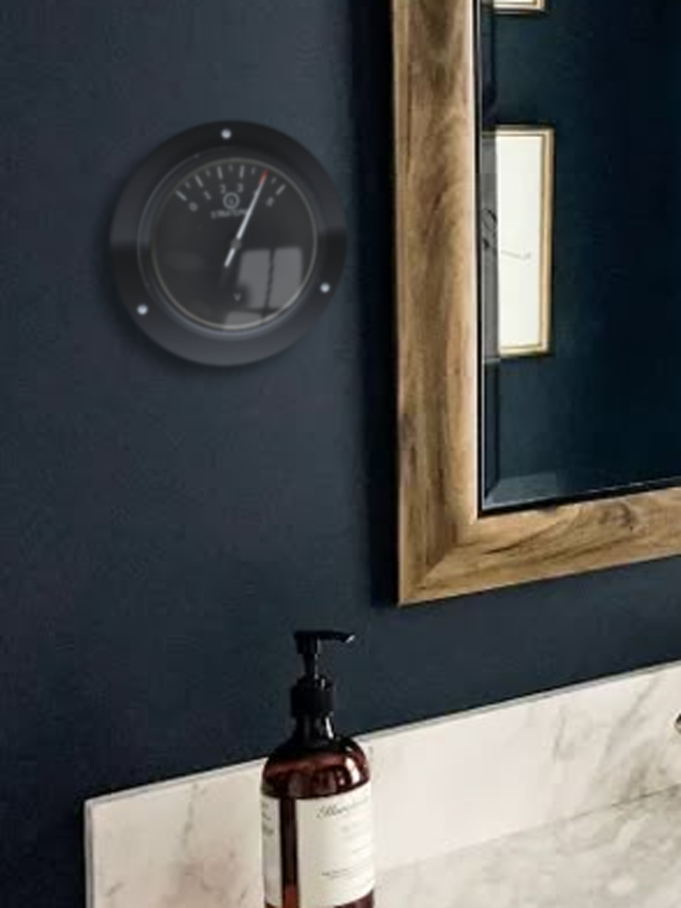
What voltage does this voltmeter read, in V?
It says 4 V
